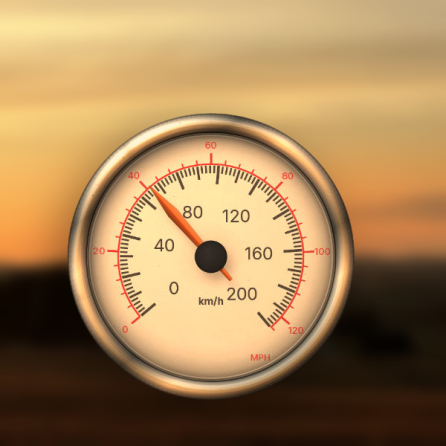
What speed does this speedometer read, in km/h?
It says 66 km/h
